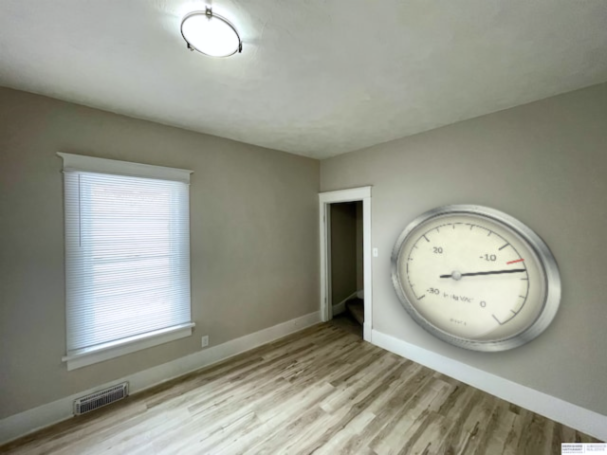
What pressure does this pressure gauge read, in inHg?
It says -7 inHg
